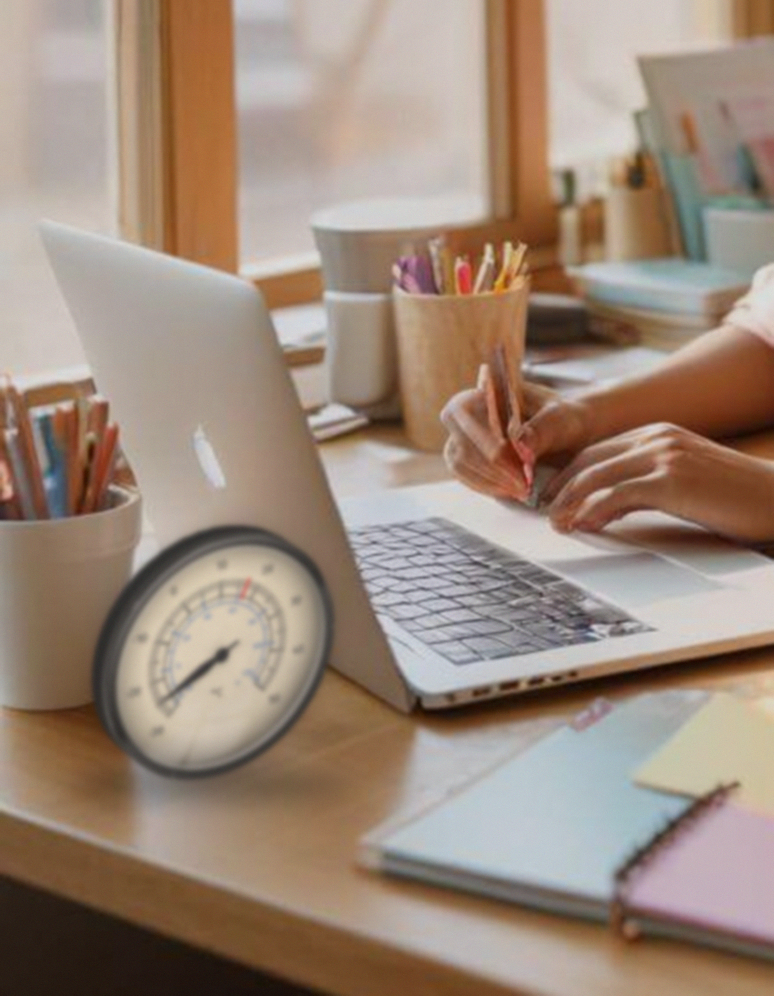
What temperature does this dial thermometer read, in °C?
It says -25 °C
